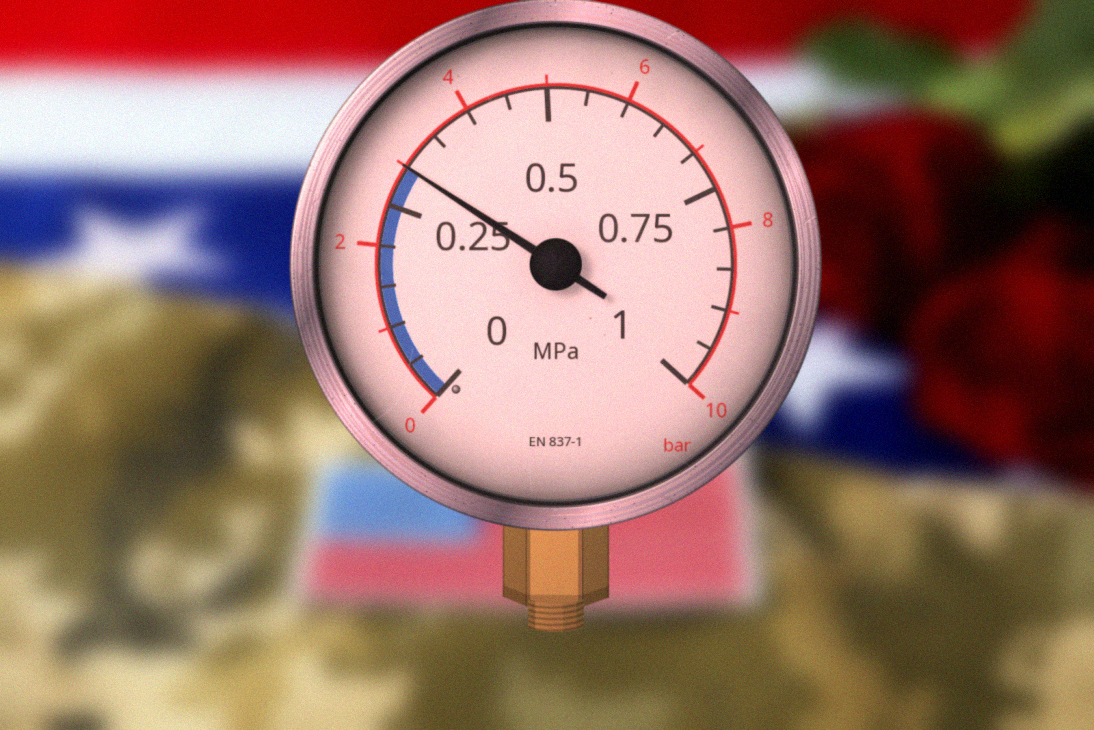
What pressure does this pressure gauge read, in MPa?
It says 0.3 MPa
